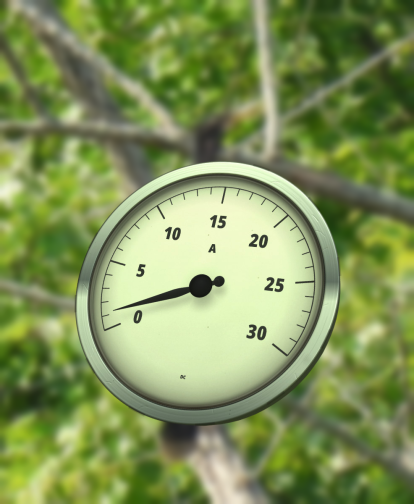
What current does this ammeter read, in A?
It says 1 A
